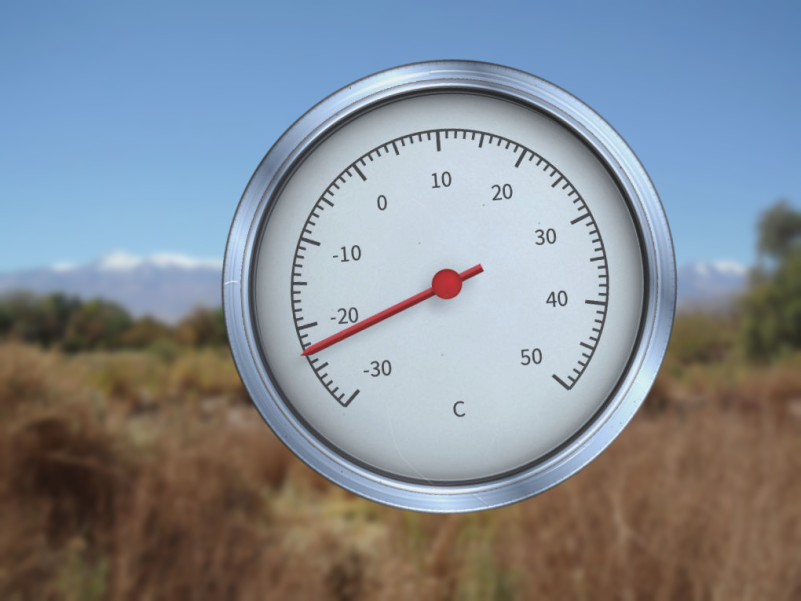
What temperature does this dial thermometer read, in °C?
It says -23 °C
